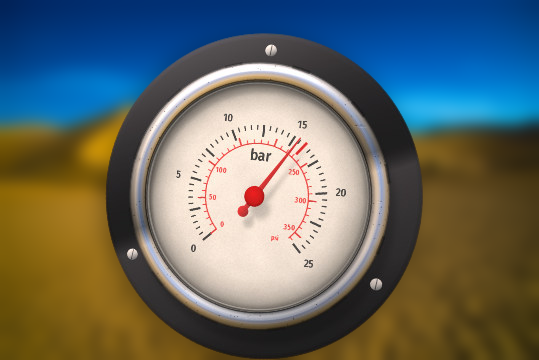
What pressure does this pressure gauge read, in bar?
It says 15.5 bar
